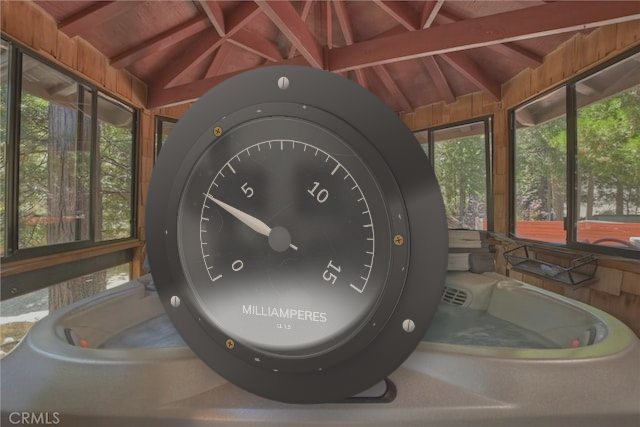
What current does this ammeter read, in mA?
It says 3.5 mA
